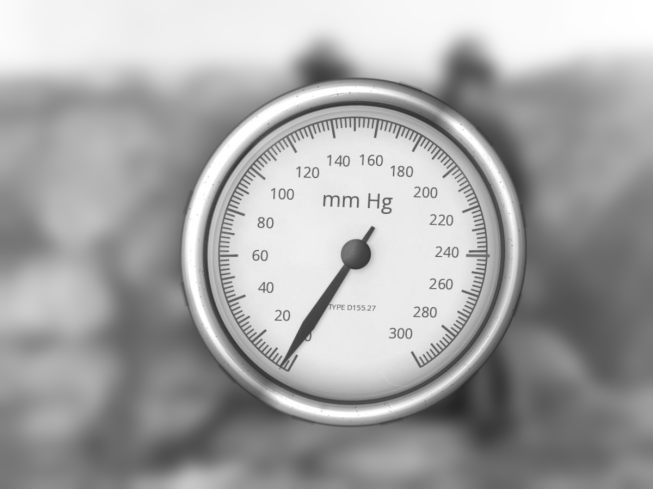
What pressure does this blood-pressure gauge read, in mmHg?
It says 4 mmHg
